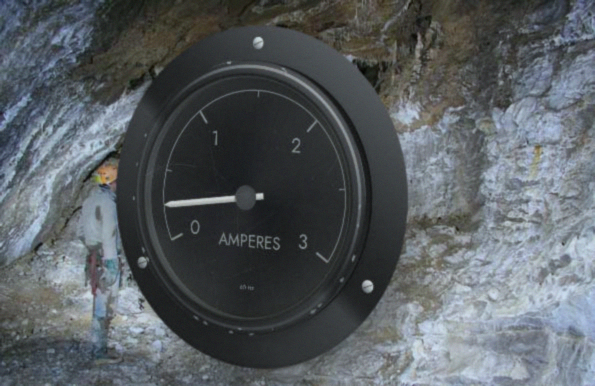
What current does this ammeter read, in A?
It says 0.25 A
